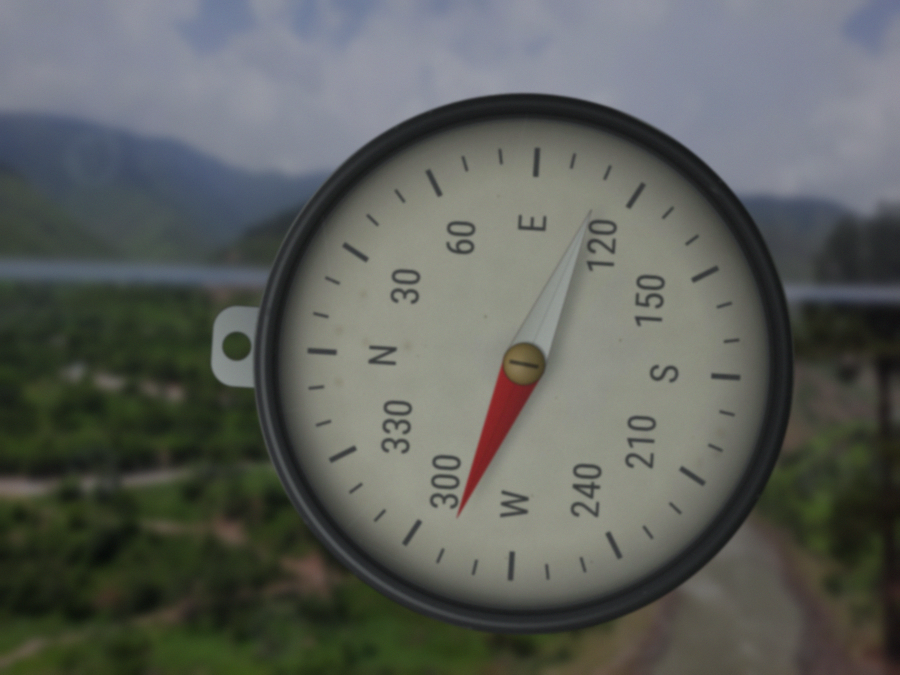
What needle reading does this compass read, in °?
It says 290 °
